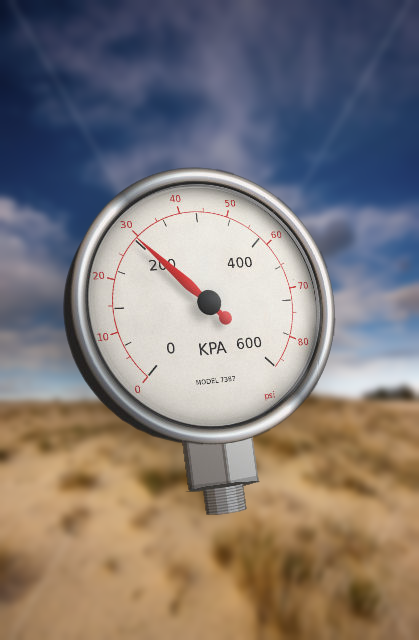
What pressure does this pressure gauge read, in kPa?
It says 200 kPa
